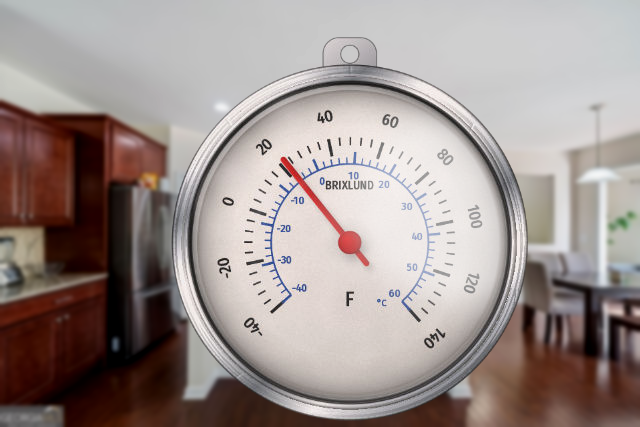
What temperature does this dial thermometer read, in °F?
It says 22 °F
